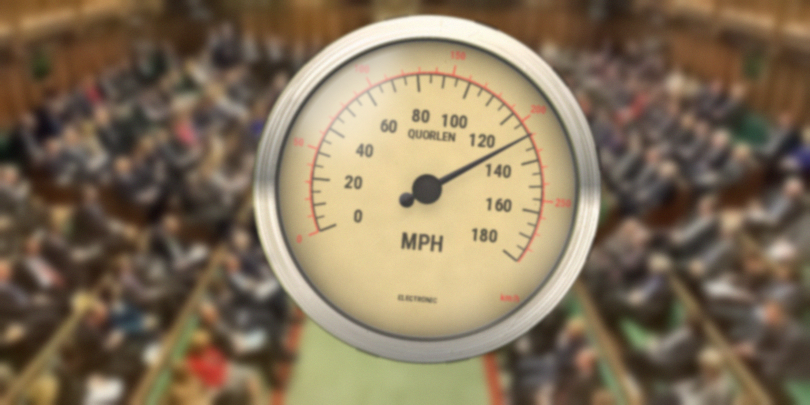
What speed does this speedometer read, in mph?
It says 130 mph
